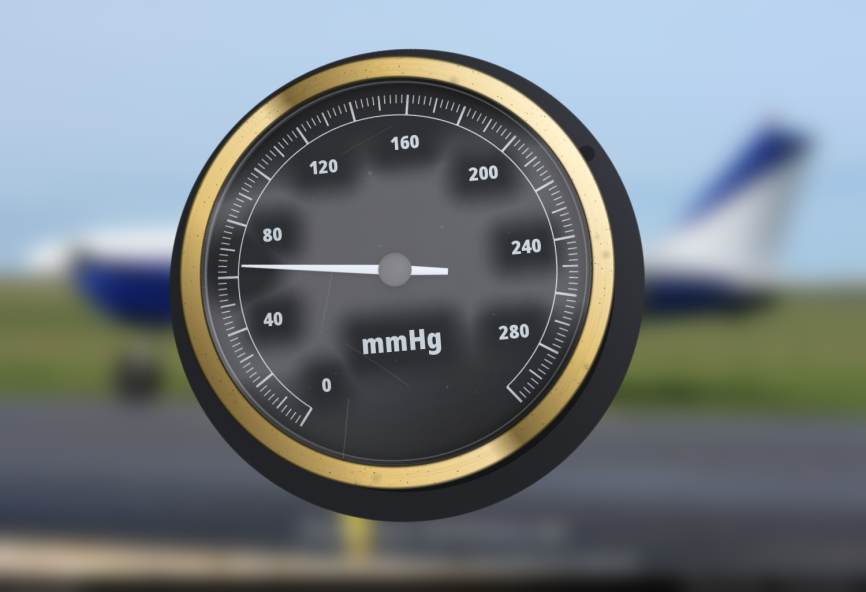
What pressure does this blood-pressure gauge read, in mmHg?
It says 64 mmHg
